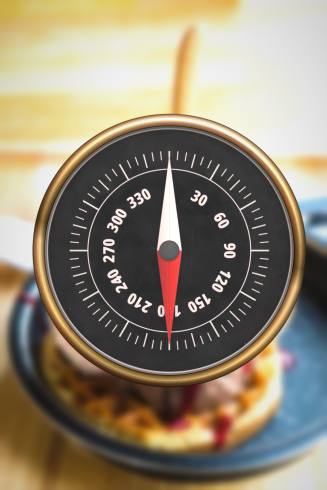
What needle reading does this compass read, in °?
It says 180 °
